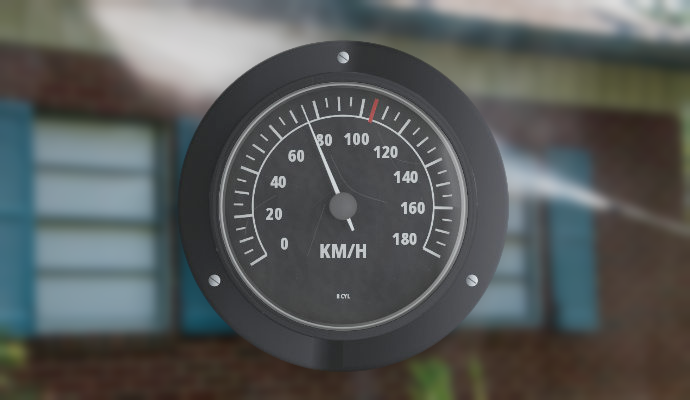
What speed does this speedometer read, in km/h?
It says 75 km/h
